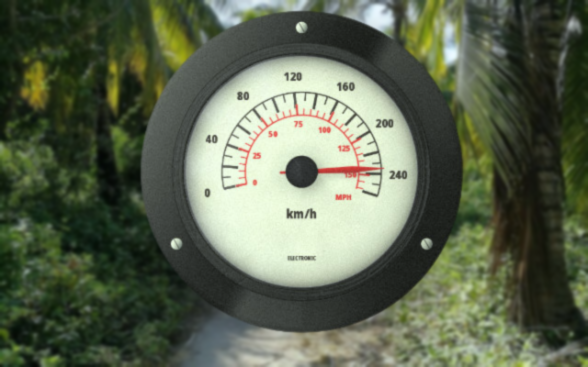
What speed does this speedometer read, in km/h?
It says 235 km/h
